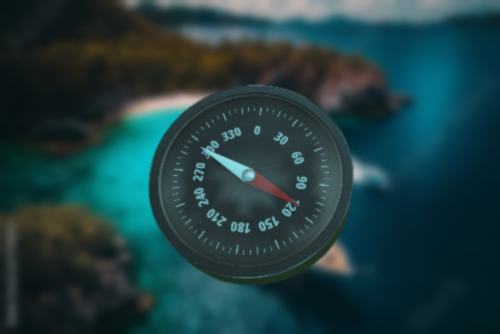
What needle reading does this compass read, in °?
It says 115 °
